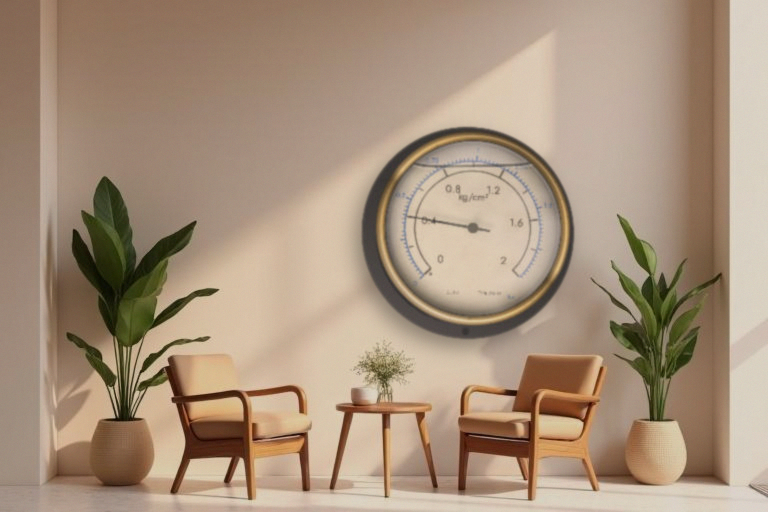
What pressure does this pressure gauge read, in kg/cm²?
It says 0.4 kg/cm²
